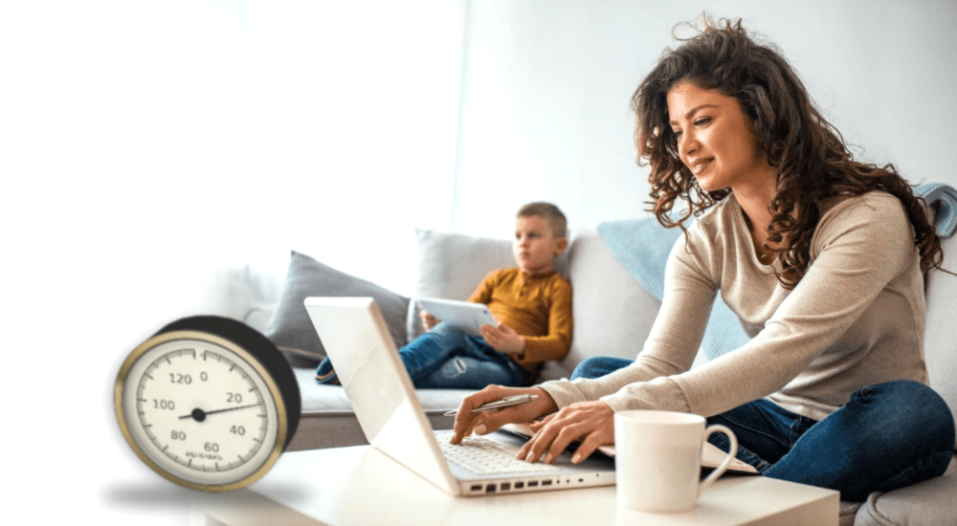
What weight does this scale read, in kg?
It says 25 kg
